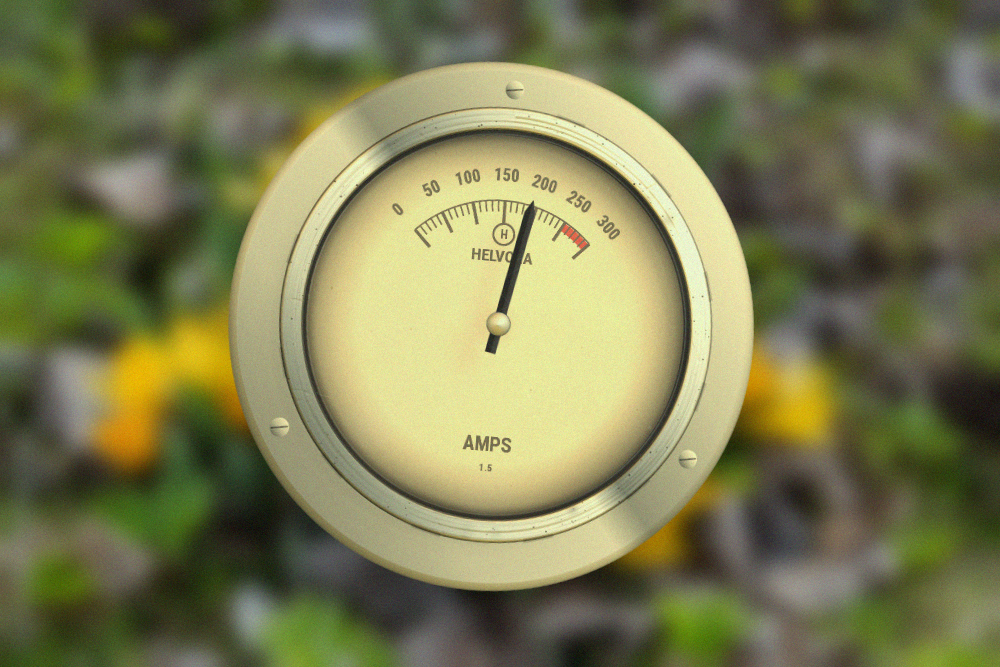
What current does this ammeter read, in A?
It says 190 A
